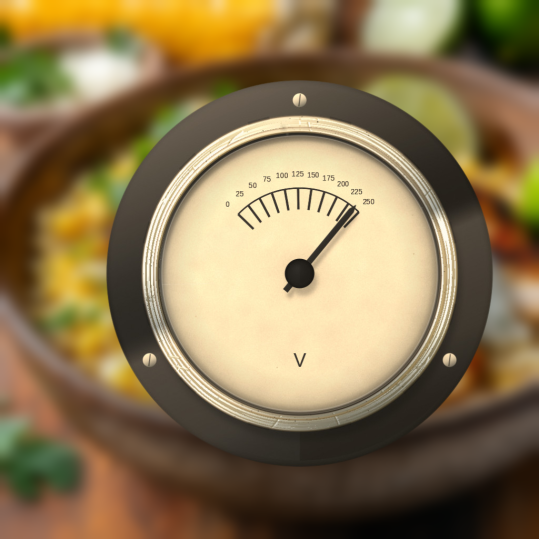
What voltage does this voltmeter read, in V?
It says 237.5 V
